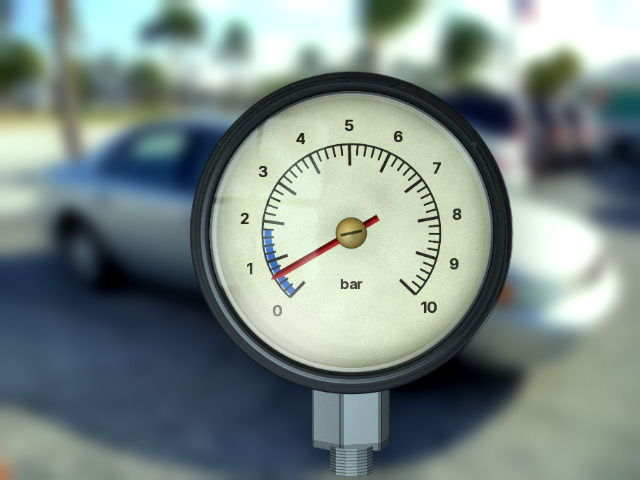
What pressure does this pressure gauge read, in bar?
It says 0.6 bar
